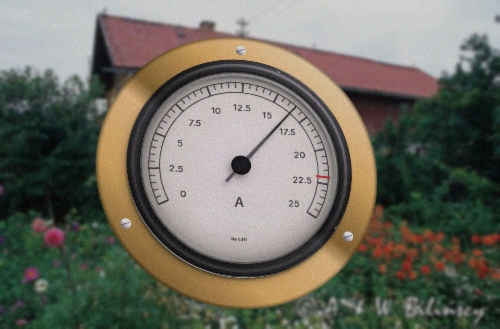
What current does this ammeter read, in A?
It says 16.5 A
